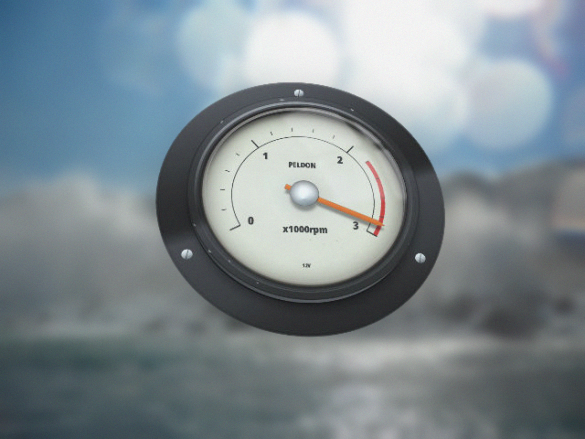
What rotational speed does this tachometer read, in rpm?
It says 2900 rpm
